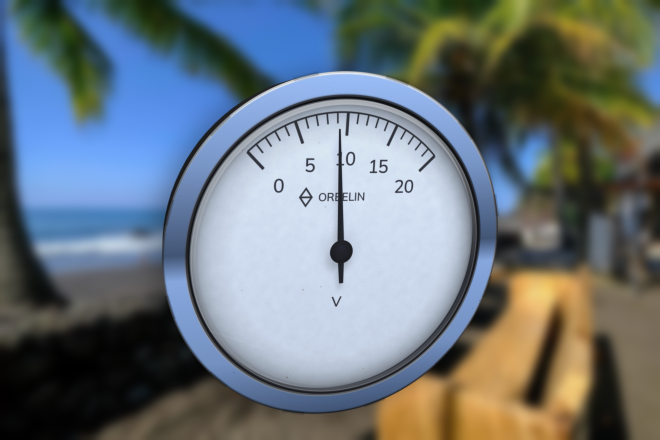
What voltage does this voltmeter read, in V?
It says 9 V
